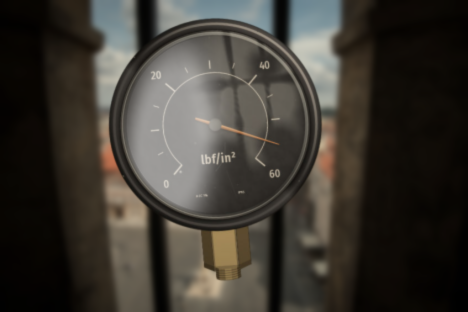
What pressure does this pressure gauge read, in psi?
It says 55 psi
